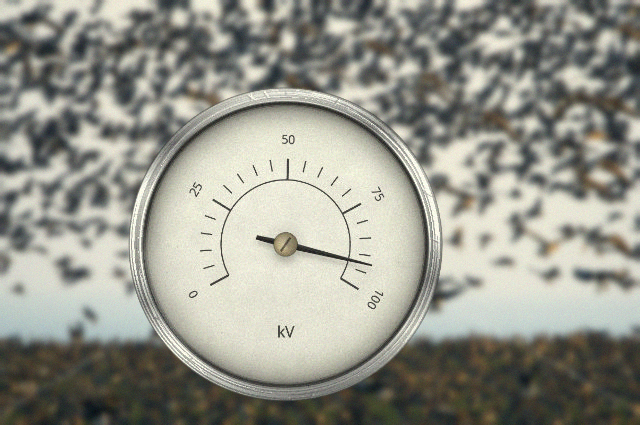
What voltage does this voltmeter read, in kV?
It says 92.5 kV
